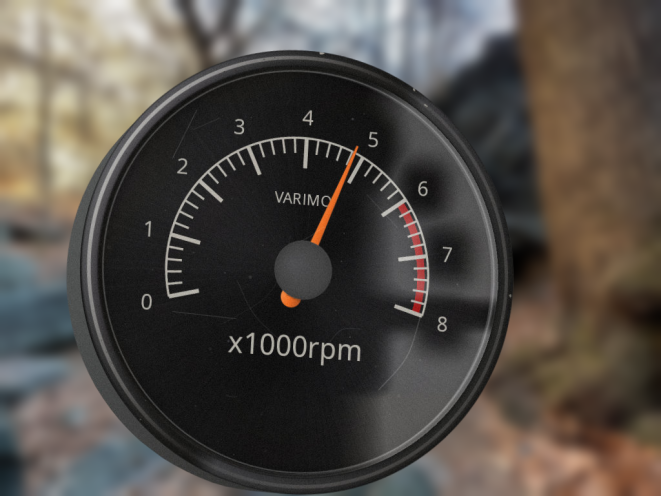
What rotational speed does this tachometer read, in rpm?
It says 4800 rpm
